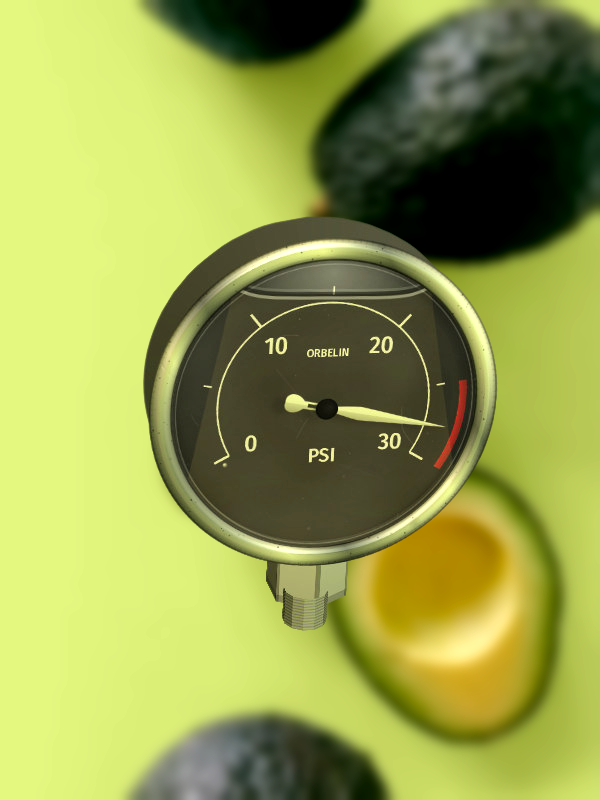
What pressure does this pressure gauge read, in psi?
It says 27.5 psi
